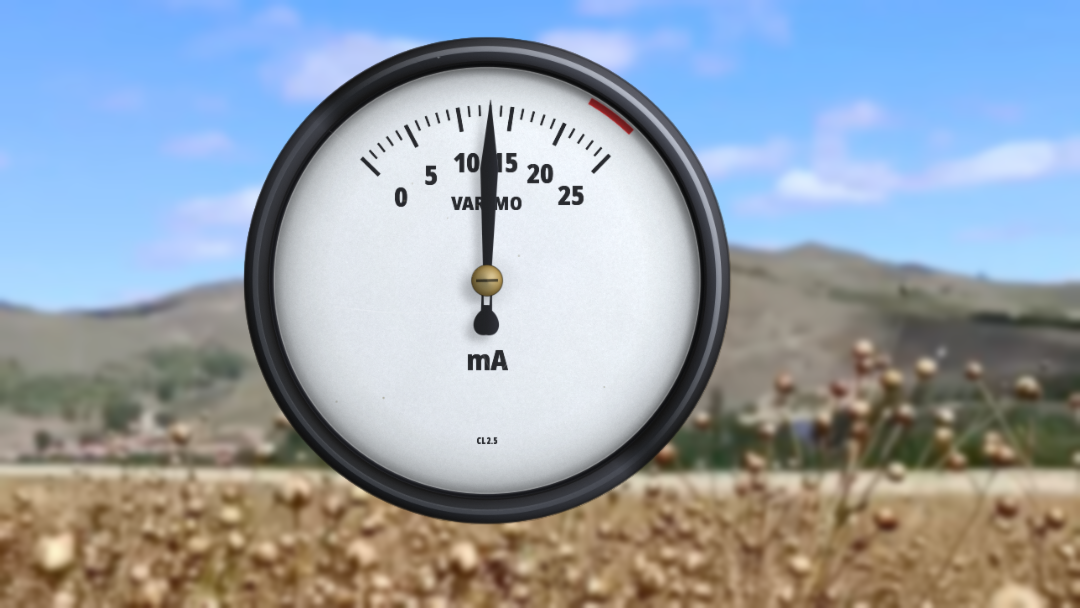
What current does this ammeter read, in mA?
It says 13 mA
